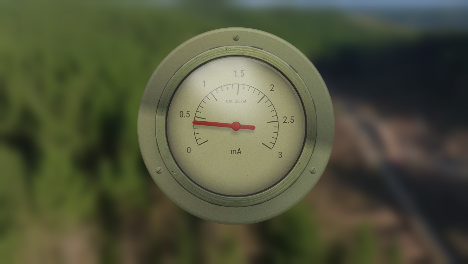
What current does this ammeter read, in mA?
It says 0.4 mA
